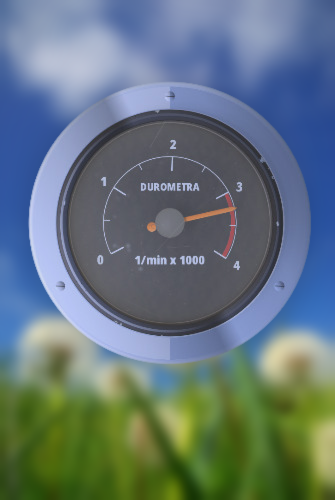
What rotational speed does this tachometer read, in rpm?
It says 3250 rpm
